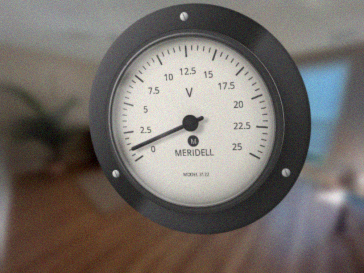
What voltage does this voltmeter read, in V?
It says 1 V
